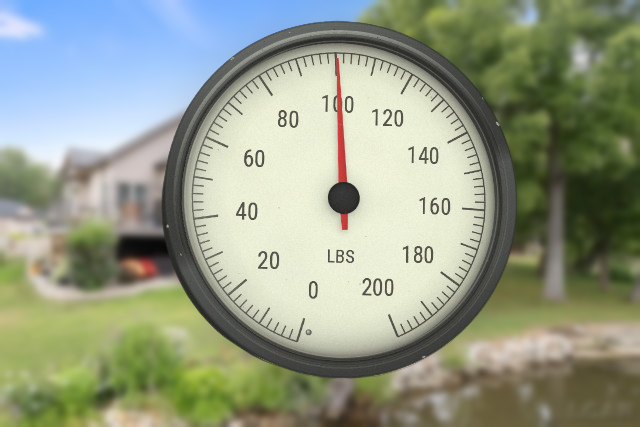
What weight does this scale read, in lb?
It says 100 lb
